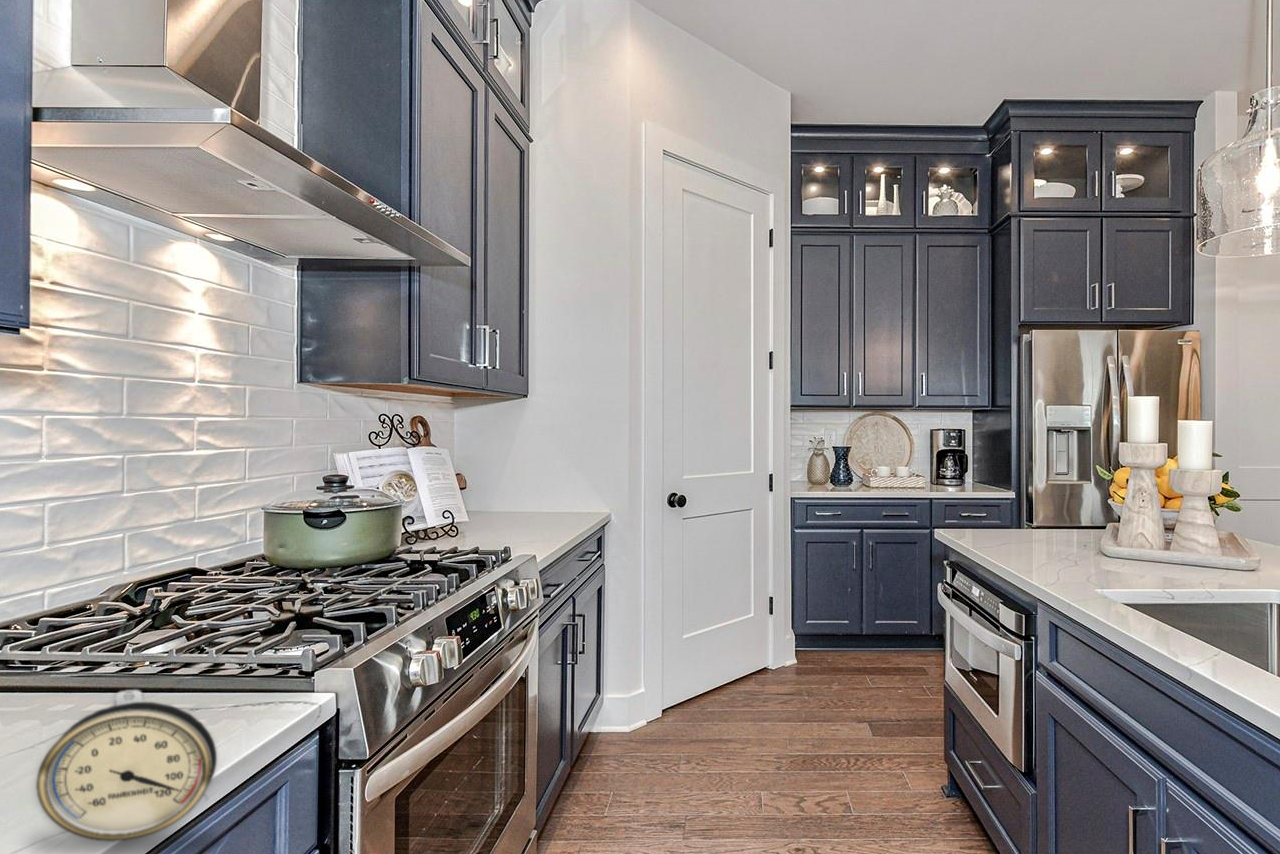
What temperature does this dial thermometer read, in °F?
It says 110 °F
